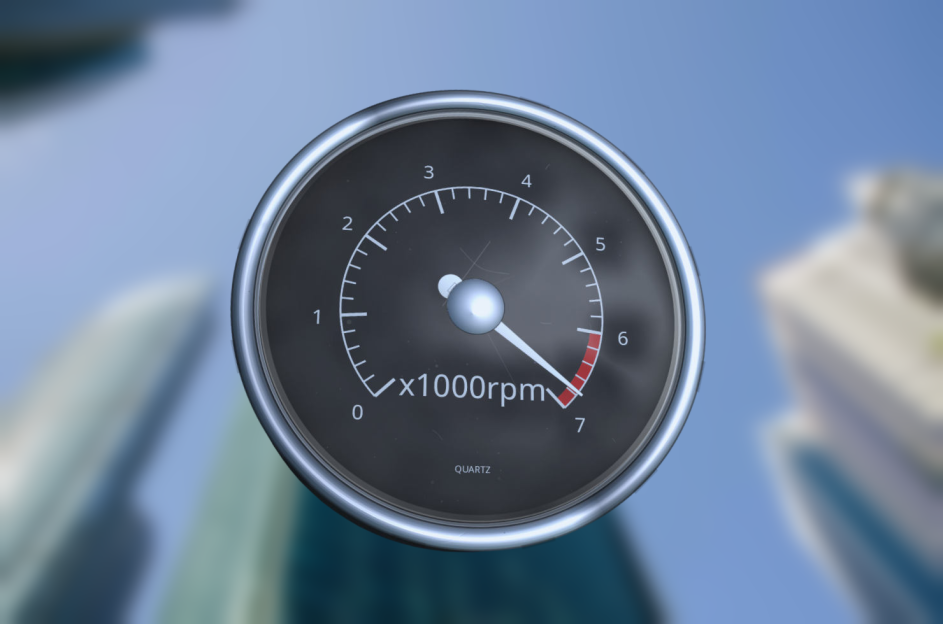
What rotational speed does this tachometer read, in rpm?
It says 6800 rpm
